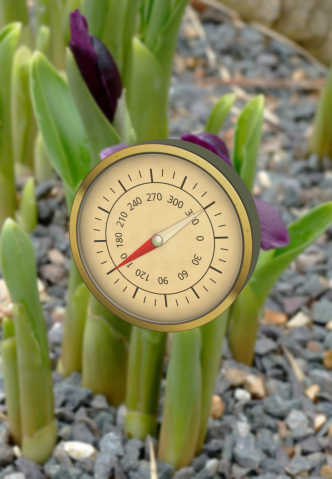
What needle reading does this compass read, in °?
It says 150 °
